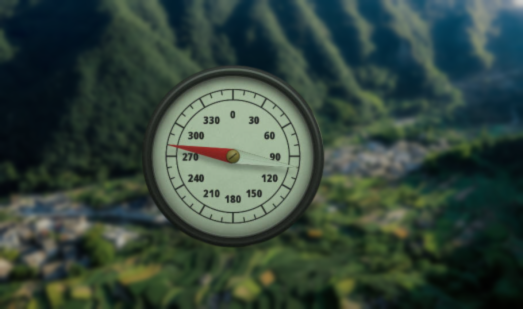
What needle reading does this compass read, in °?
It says 280 °
